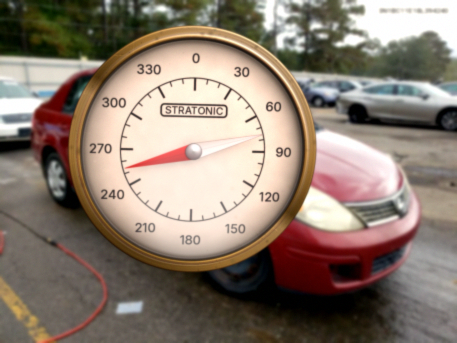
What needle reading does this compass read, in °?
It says 255 °
